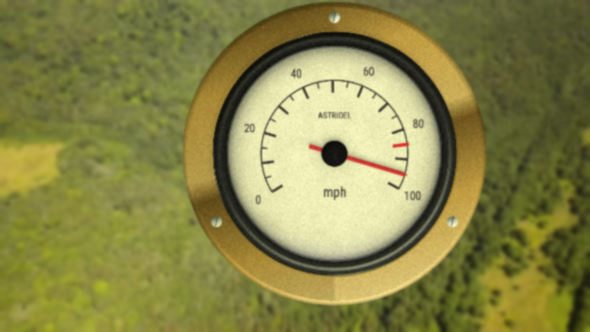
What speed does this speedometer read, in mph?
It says 95 mph
